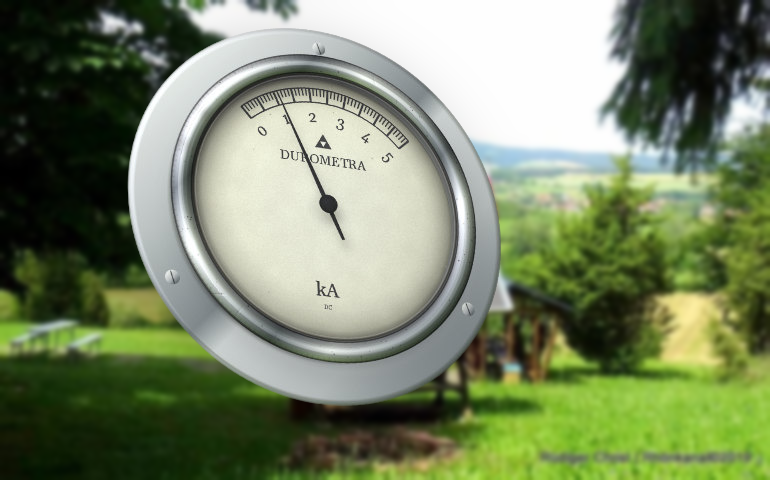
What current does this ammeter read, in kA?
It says 1 kA
